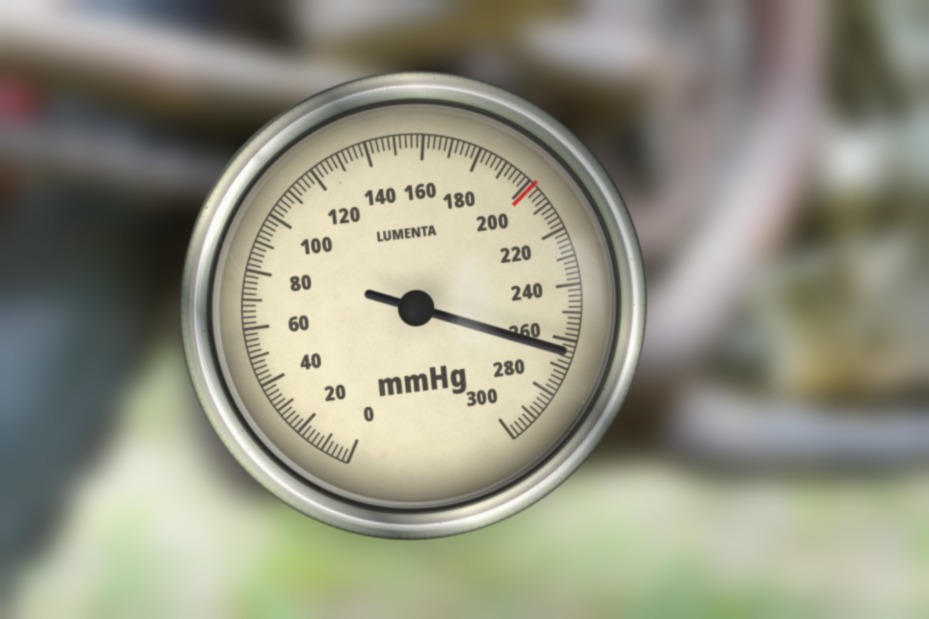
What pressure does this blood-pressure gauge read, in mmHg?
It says 264 mmHg
